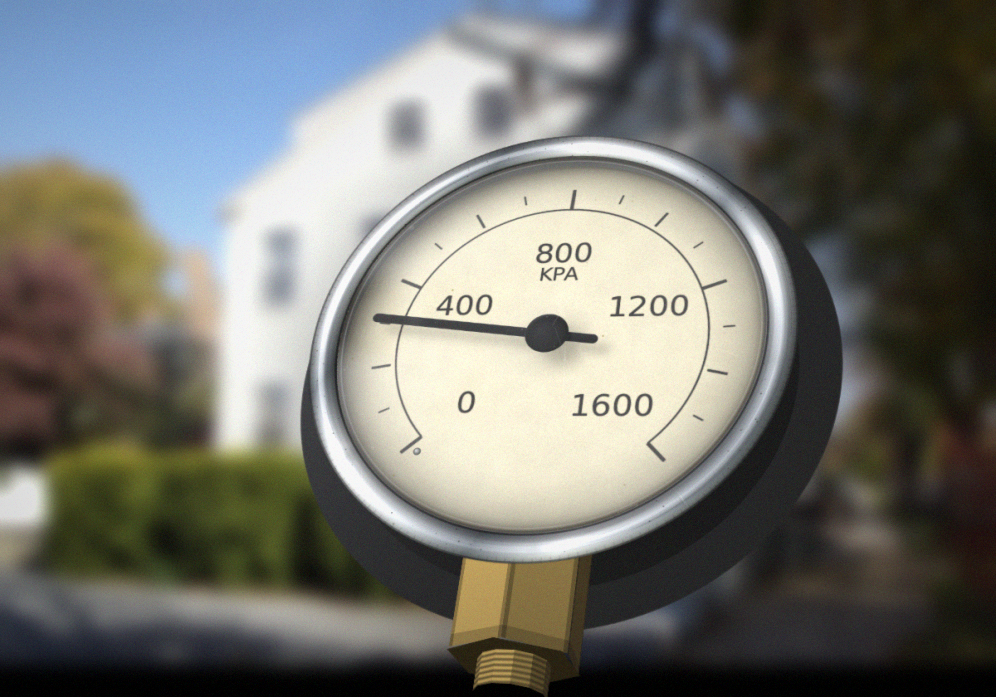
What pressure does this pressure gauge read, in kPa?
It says 300 kPa
